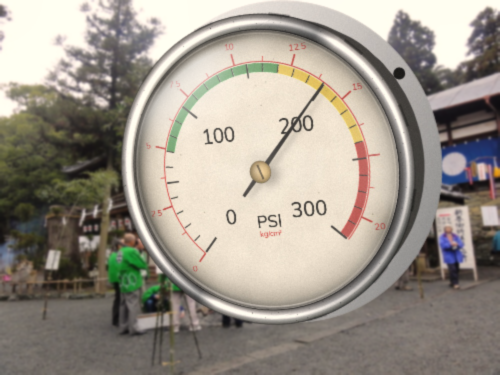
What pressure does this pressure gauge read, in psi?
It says 200 psi
